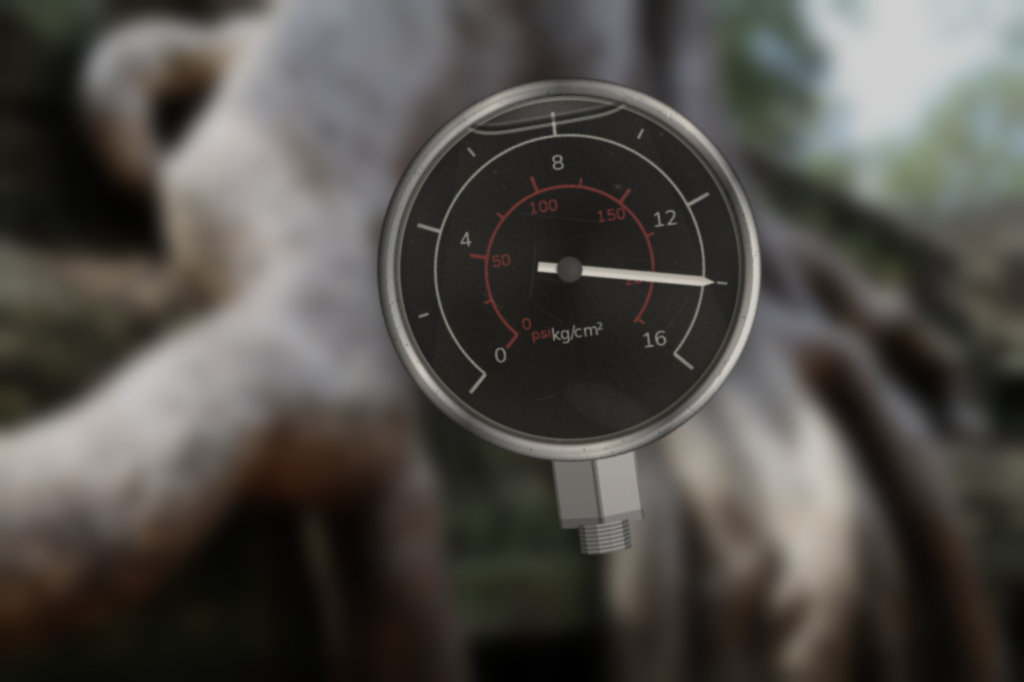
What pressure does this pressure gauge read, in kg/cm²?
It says 14 kg/cm²
